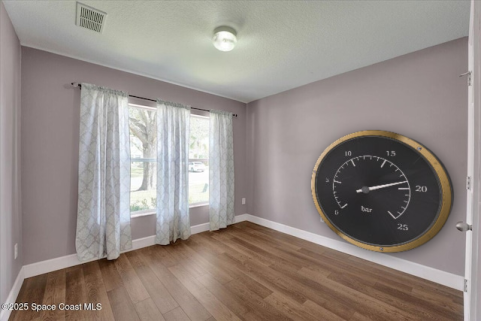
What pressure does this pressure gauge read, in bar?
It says 19 bar
